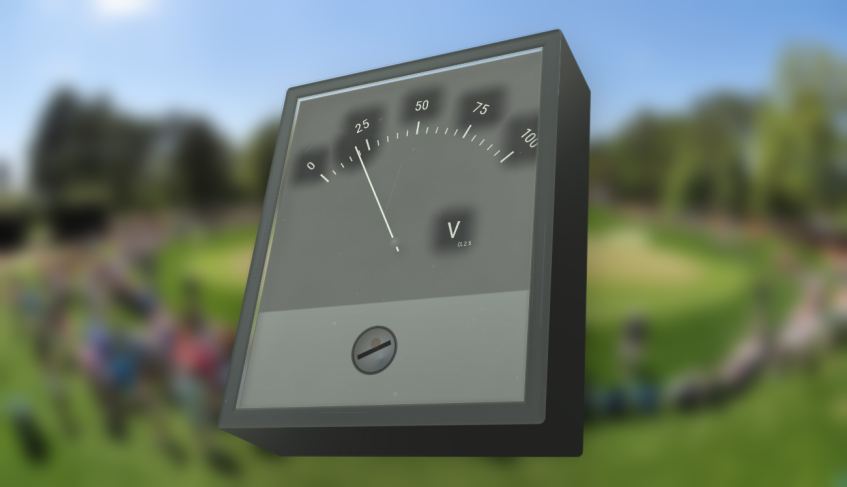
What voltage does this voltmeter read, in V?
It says 20 V
